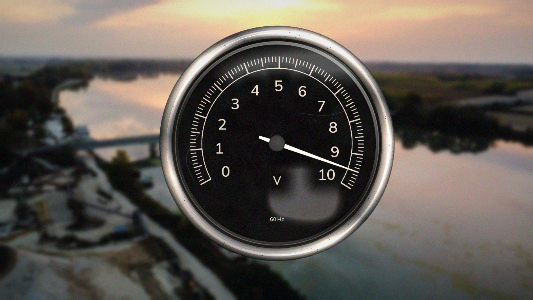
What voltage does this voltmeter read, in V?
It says 9.5 V
